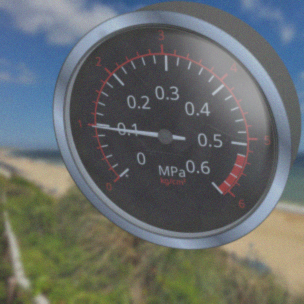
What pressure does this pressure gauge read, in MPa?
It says 0.1 MPa
